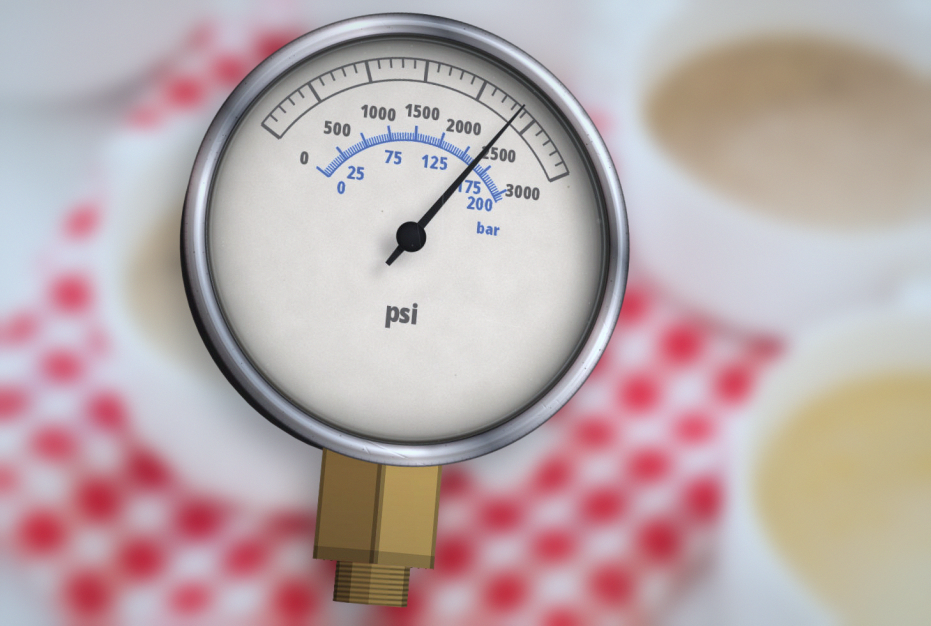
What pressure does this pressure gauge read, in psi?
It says 2350 psi
